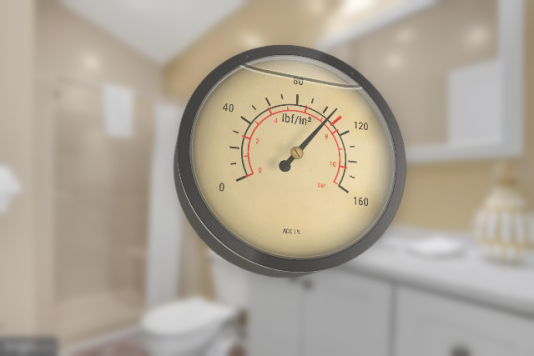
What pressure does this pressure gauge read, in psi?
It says 105 psi
